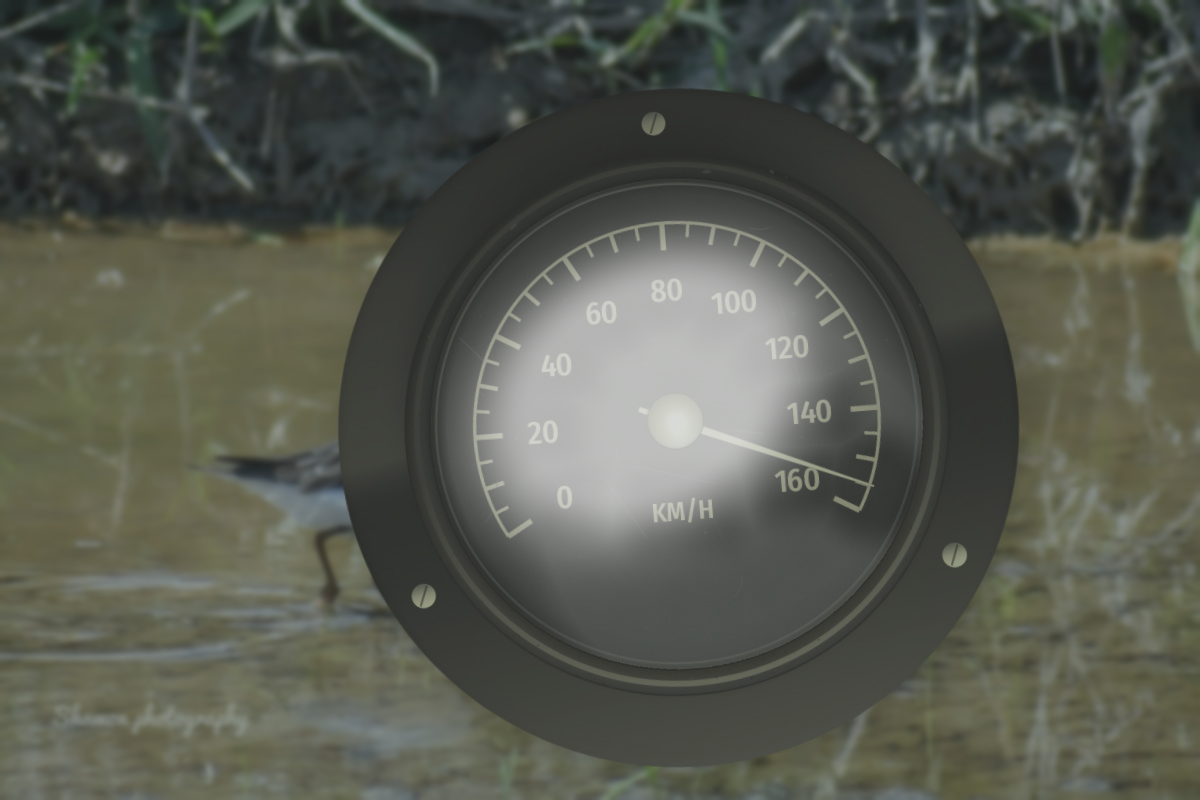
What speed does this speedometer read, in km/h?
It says 155 km/h
